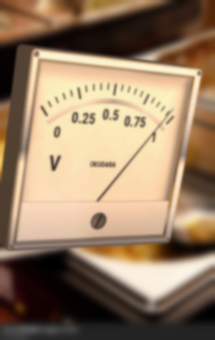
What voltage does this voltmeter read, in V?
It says 0.95 V
